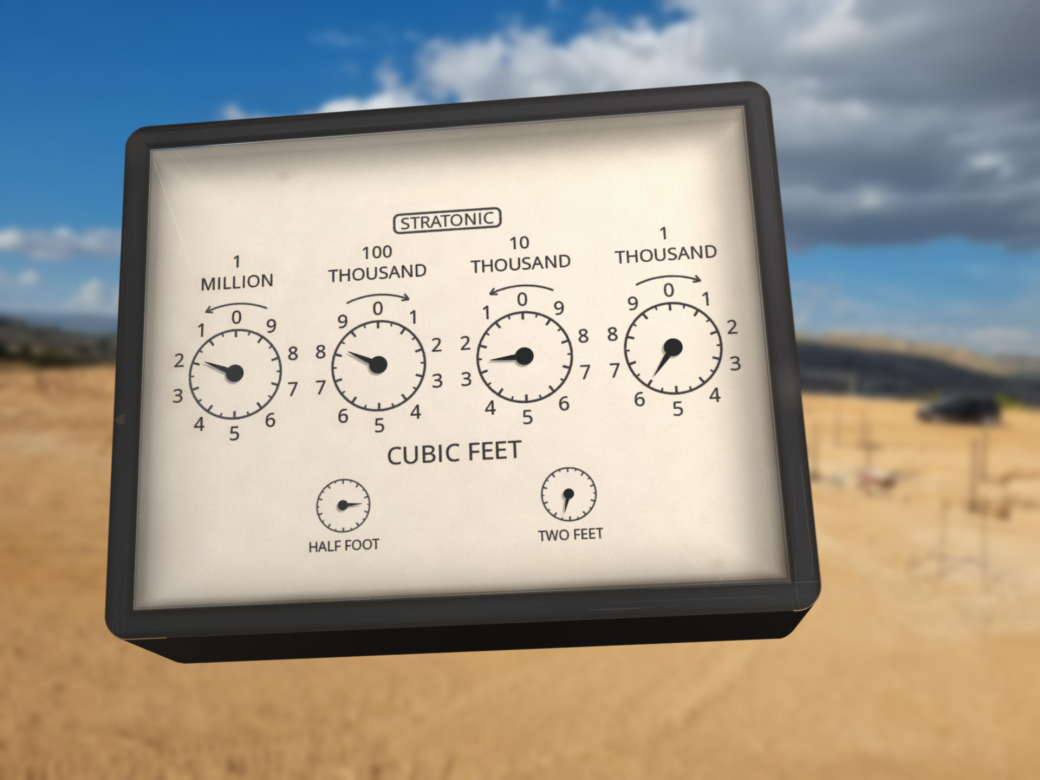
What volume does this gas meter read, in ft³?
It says 182600 ft³
